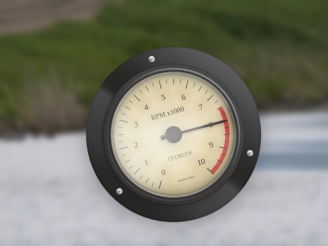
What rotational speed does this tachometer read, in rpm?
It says 8000 rpm
